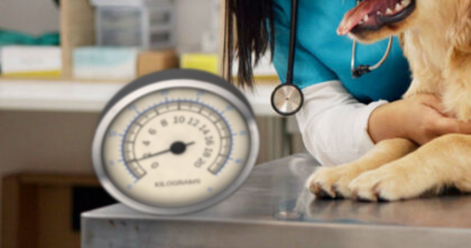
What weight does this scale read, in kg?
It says 2 kg
